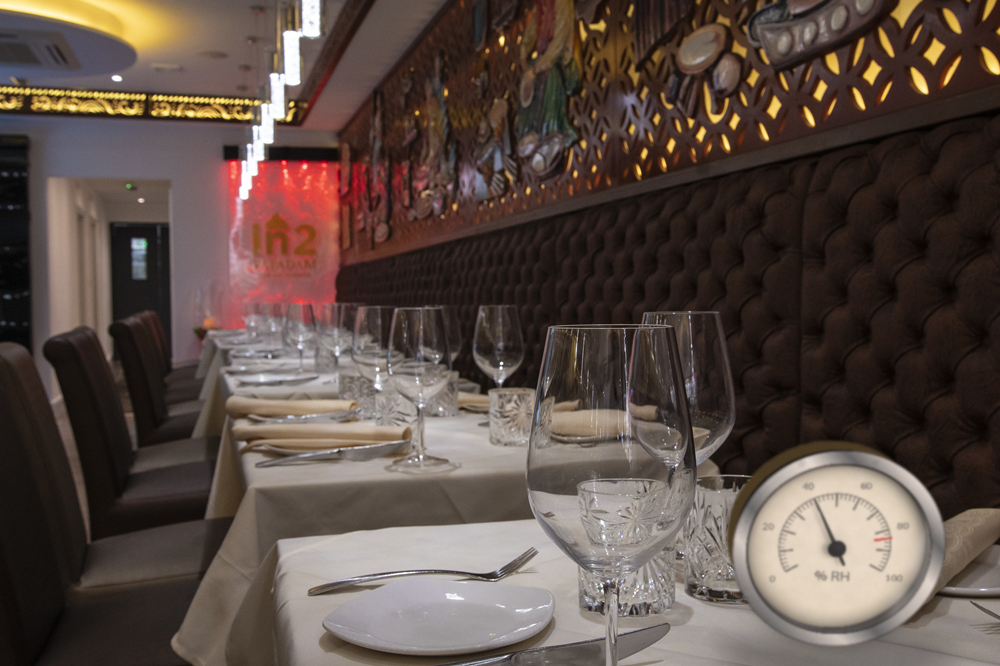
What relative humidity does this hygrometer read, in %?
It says 40 %
